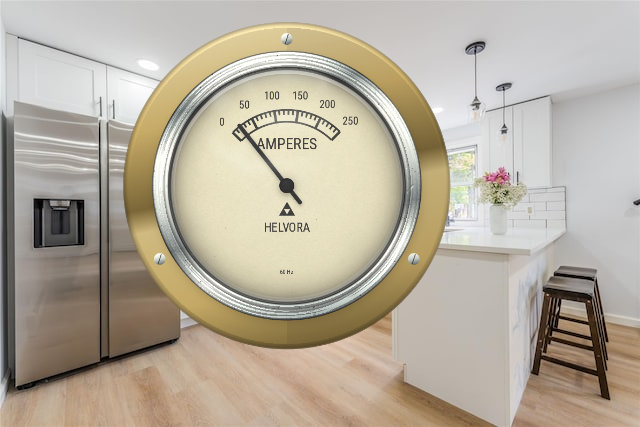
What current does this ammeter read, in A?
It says 20 A
